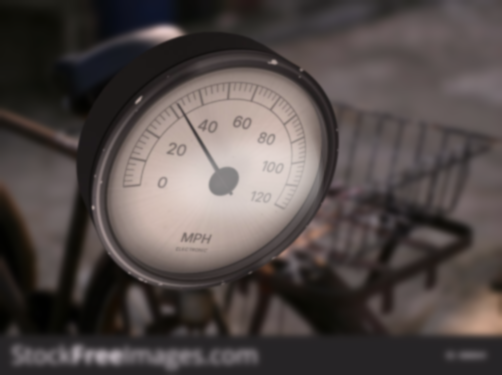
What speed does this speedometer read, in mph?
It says 32 mph
